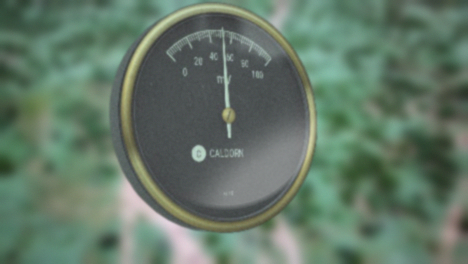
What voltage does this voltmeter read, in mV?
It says 50 mV
